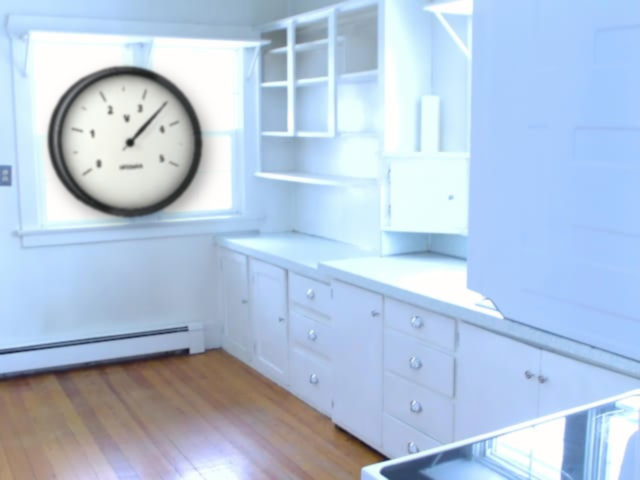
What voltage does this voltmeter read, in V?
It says 3.5 V
